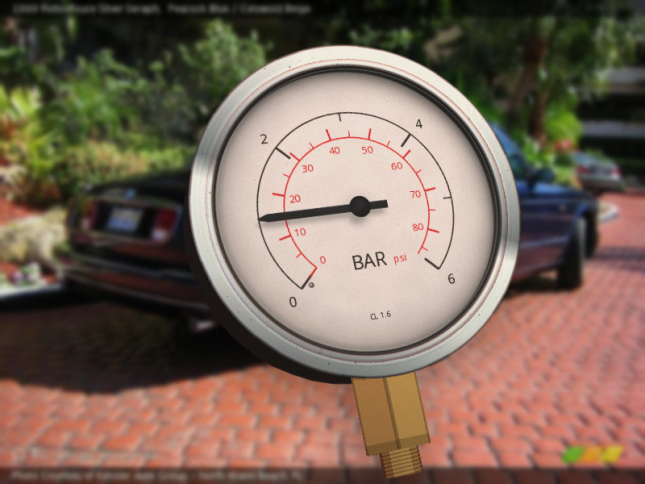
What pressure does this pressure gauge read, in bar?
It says 1 bar
